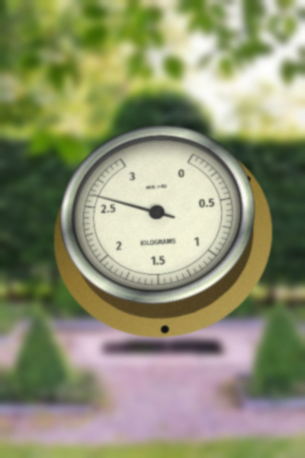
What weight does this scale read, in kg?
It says 2.6 kg
